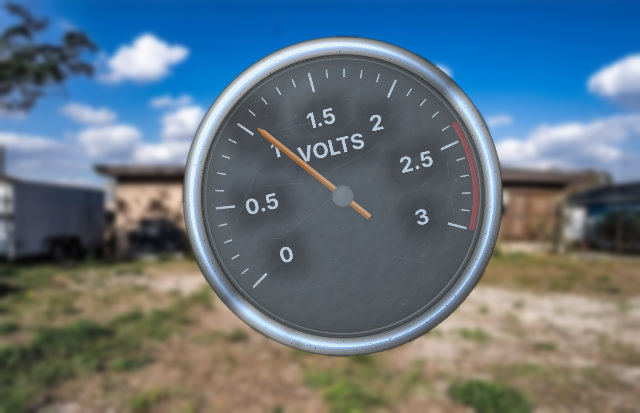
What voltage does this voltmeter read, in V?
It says 1.05 V
